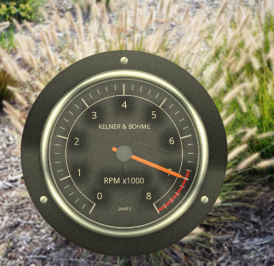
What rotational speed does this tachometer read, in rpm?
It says 7000 rpm
